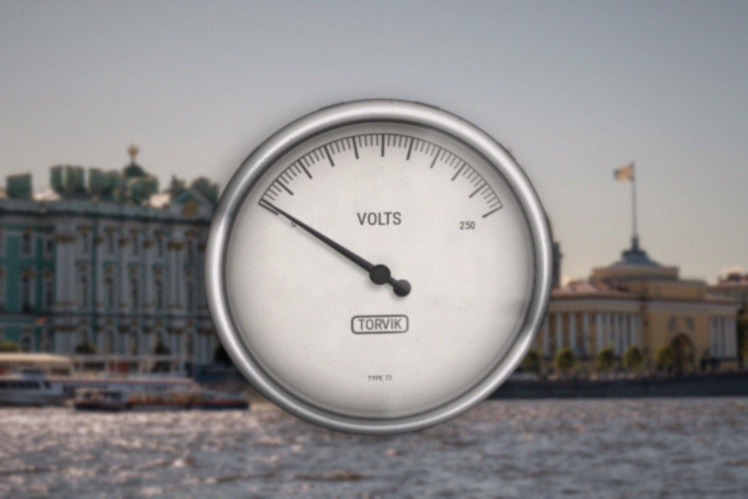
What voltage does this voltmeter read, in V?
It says 5 V
